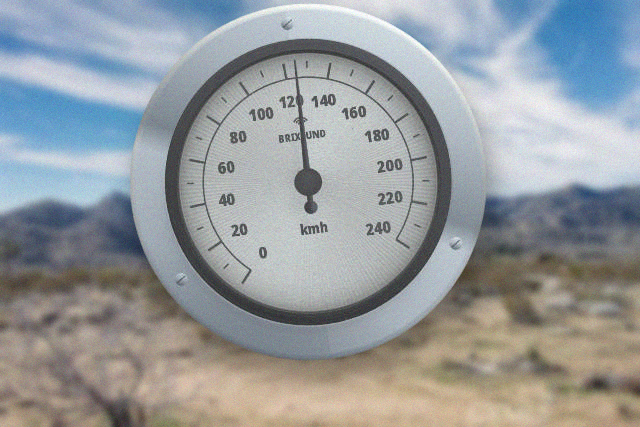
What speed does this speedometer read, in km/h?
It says 125 km/h
